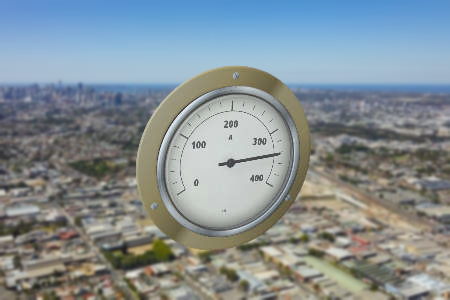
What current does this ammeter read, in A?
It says 340 A
